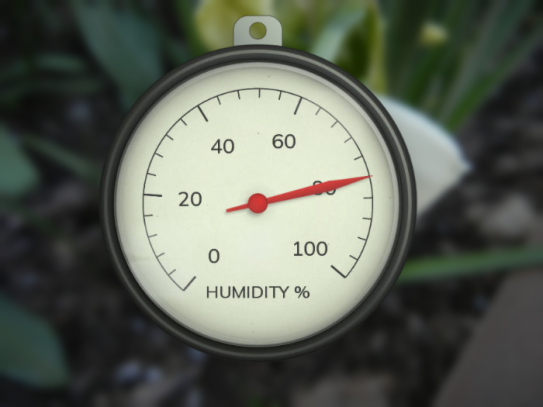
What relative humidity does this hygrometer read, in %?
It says 80 %
